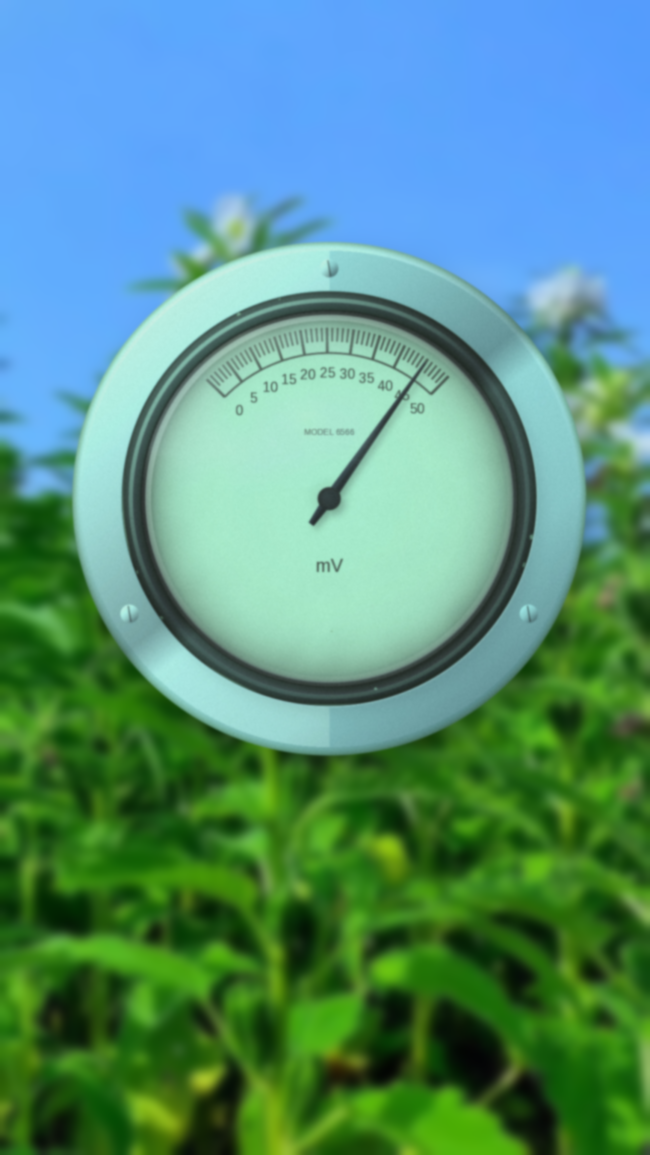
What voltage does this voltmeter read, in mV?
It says 45 mV
